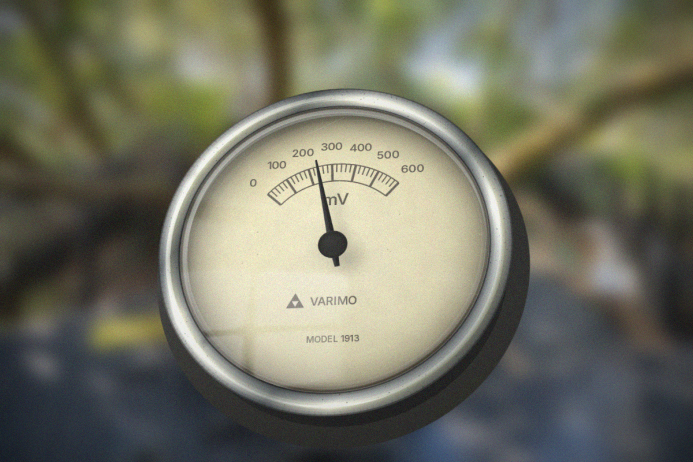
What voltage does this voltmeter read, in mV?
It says 240 mV
